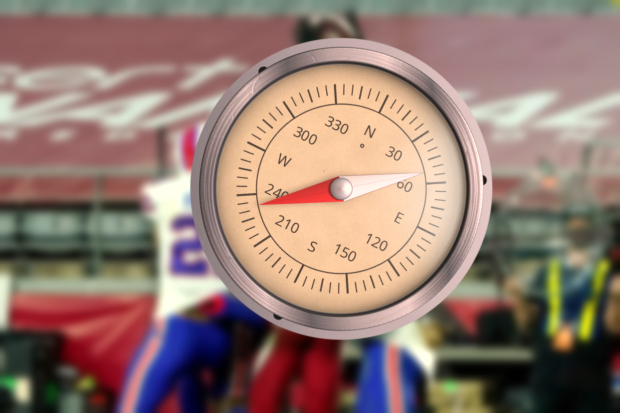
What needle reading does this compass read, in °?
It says 232.5 °
